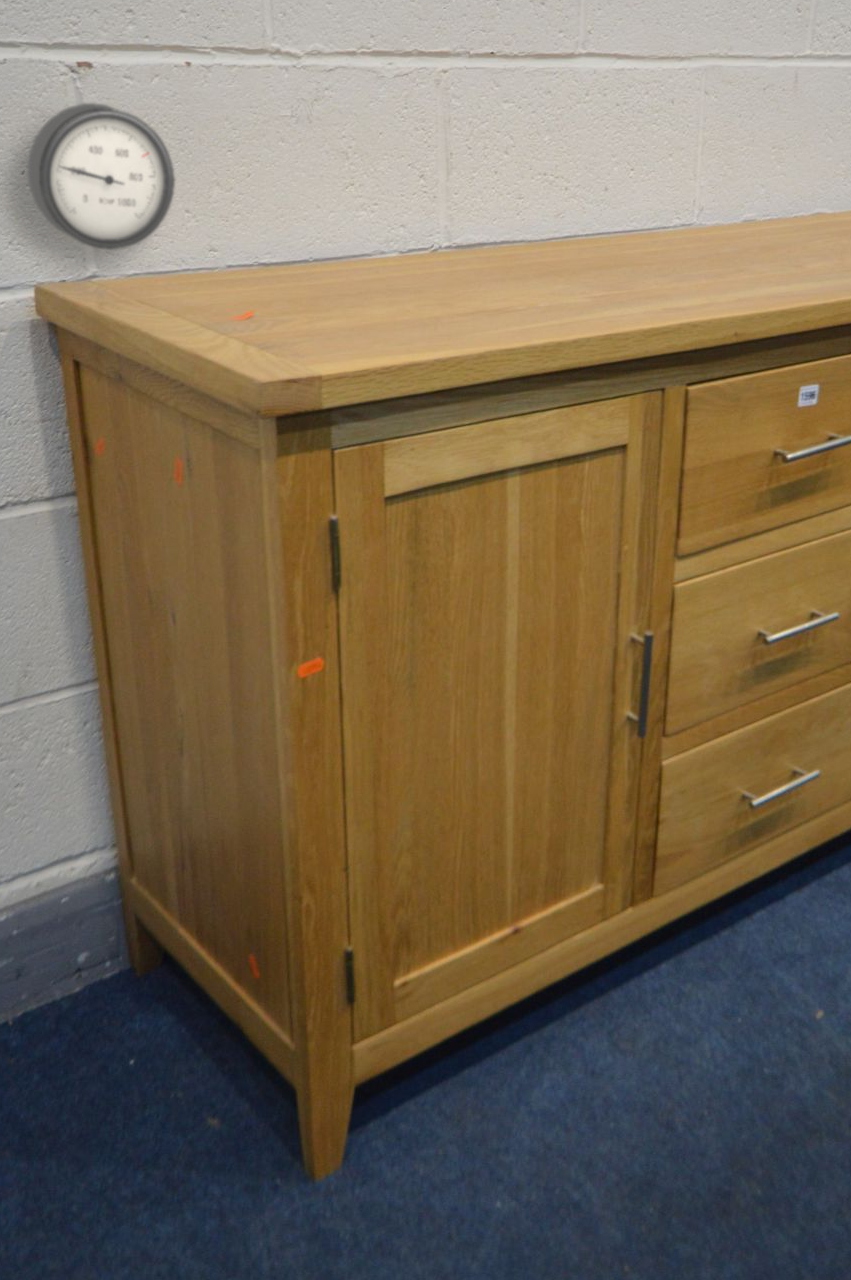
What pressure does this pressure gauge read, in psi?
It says 200 psi
